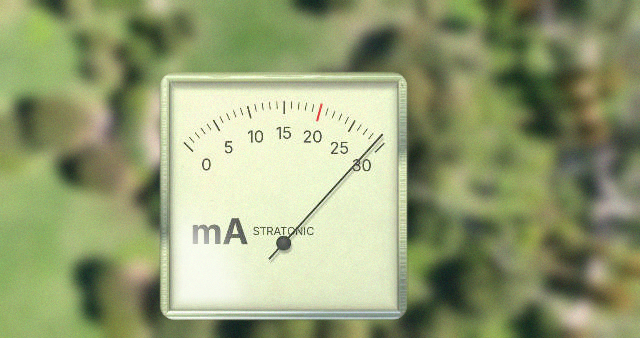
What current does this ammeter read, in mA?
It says 29 mA
